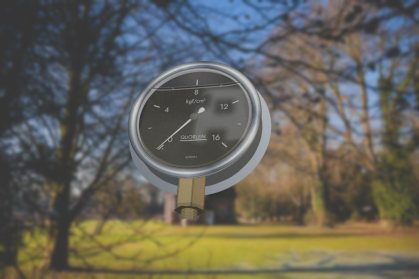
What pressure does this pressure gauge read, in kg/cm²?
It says 0 kg/cm²
